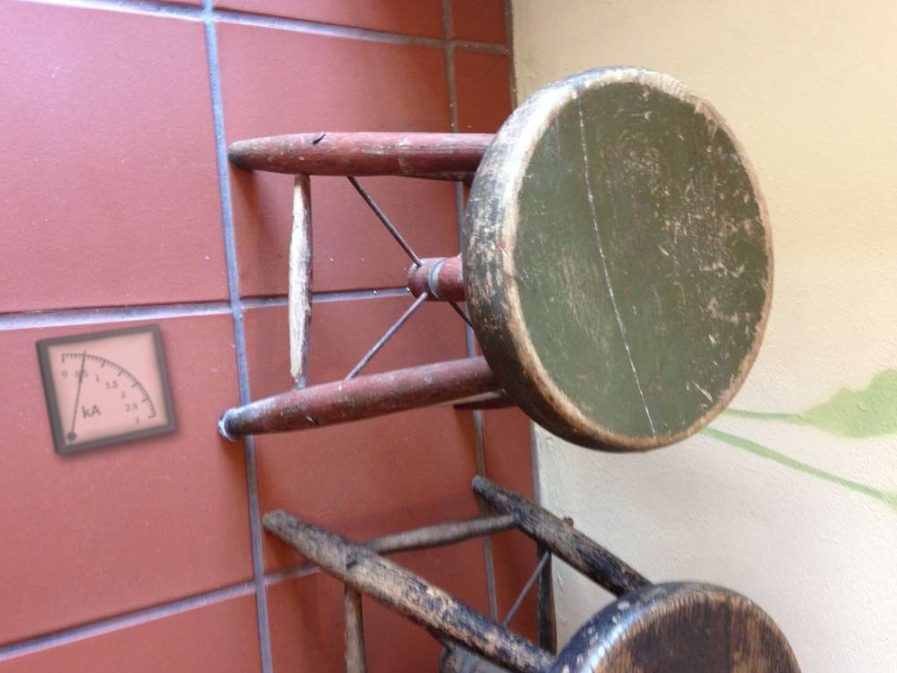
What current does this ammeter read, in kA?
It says 0.5 kA
